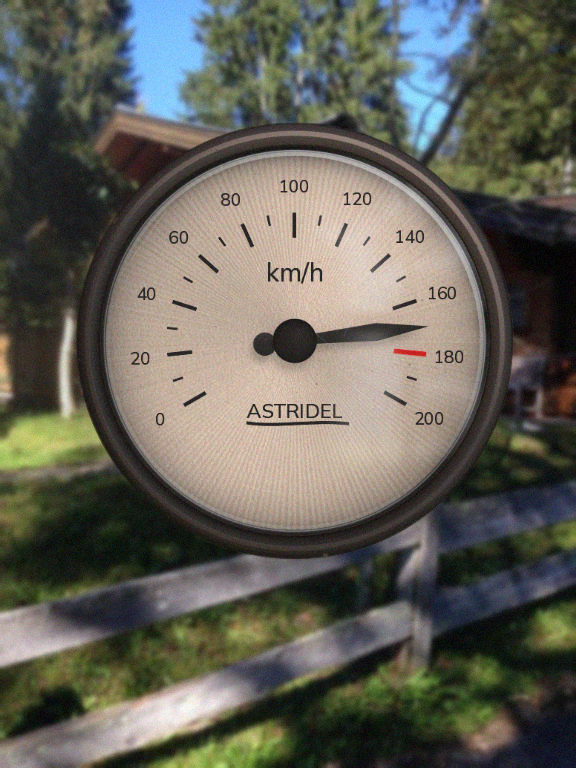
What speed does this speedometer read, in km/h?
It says 170 km/h
